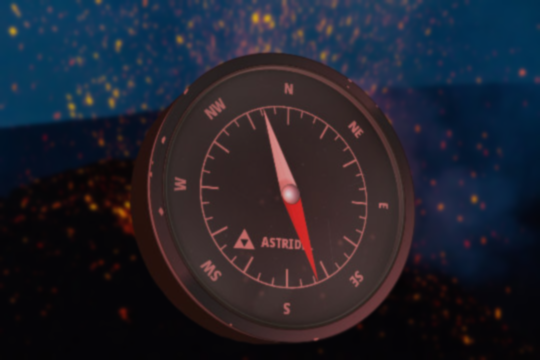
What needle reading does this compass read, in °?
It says 160 °
